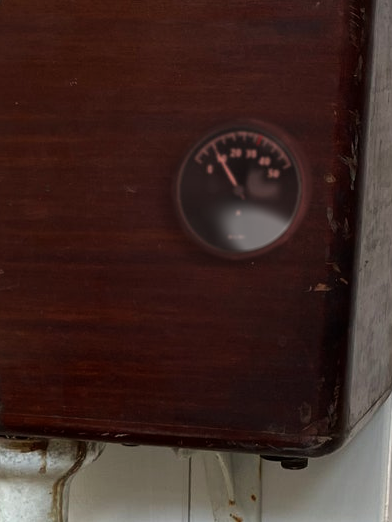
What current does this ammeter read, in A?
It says 10 A
